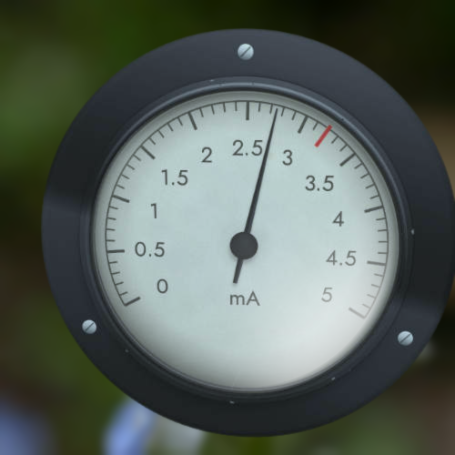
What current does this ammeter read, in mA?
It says 2.75 mA
